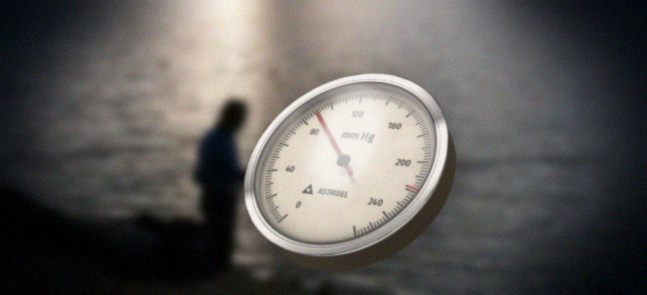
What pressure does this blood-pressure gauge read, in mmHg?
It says 90 mmHg
